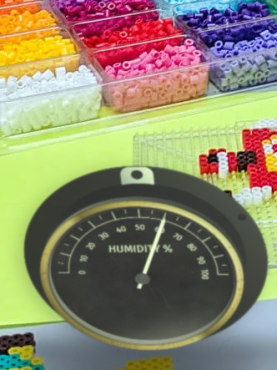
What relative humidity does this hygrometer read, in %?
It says 60 %
